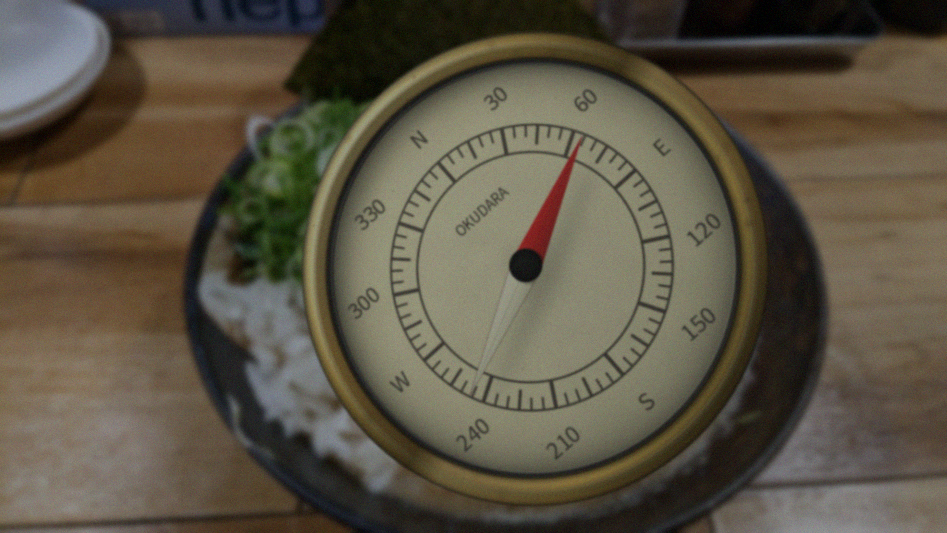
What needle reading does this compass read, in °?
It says 65 °
